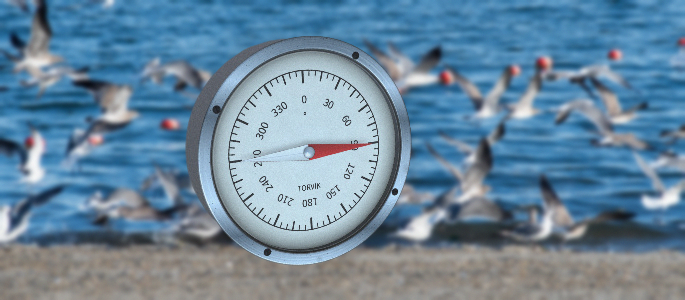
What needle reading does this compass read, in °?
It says 90 °
